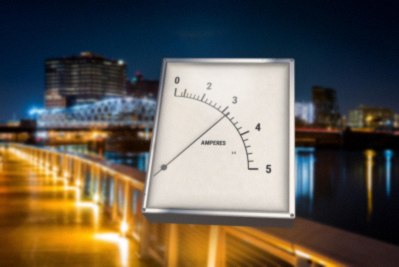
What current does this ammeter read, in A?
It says 3.2 A
